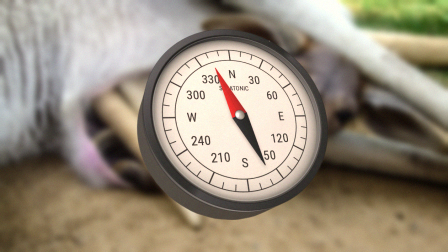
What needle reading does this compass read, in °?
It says 340 °
